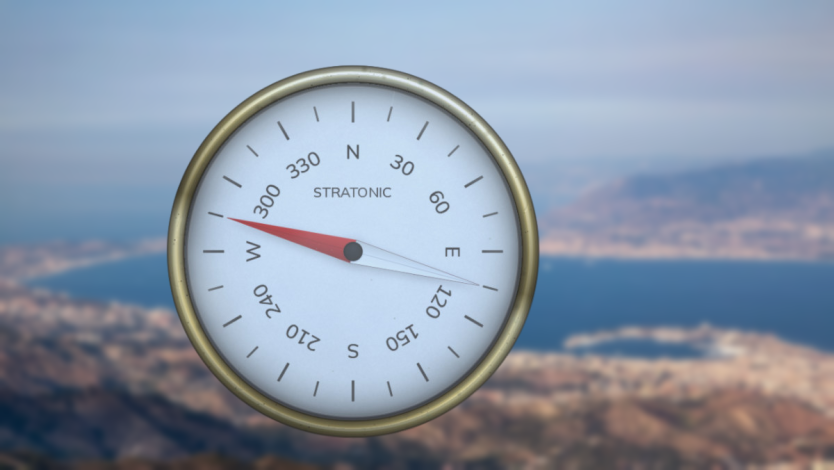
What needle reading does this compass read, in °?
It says 285 °
